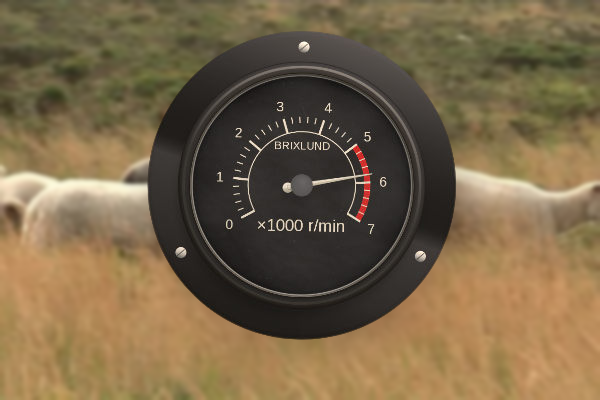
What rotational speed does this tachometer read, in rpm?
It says 5800 rpm
